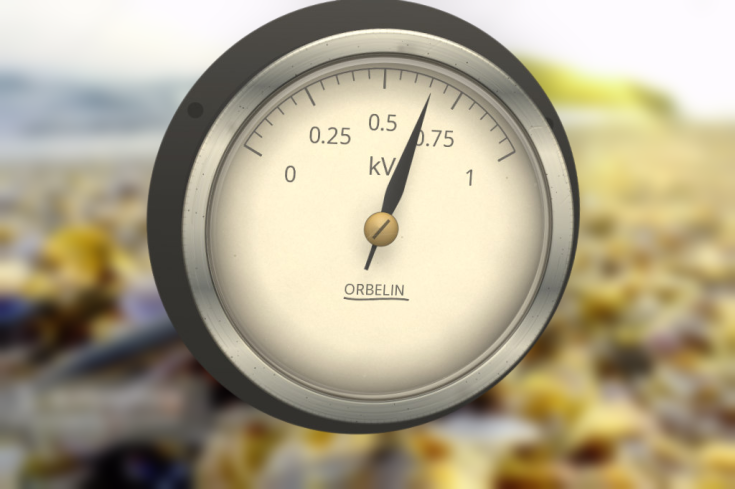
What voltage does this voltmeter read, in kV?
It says 0.65 kV
